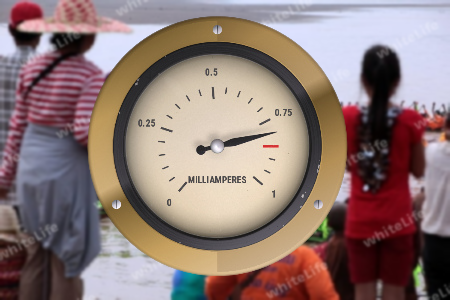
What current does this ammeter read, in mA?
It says 0.8 mA
